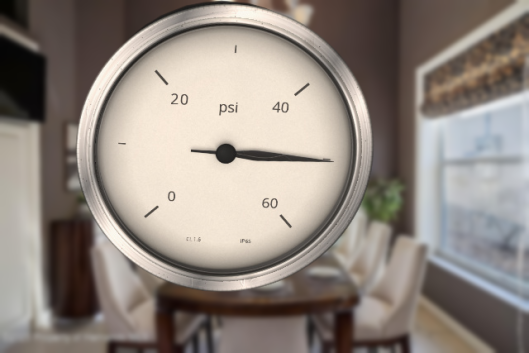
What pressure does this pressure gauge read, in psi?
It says 50 psi
